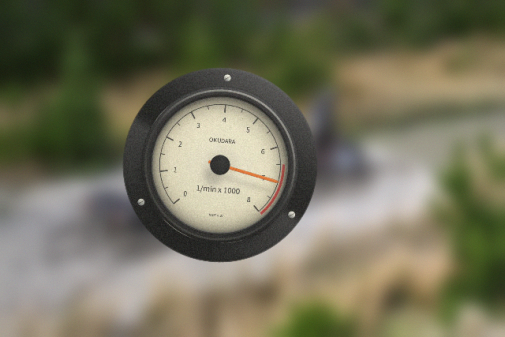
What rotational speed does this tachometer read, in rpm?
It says 7000 rpm
